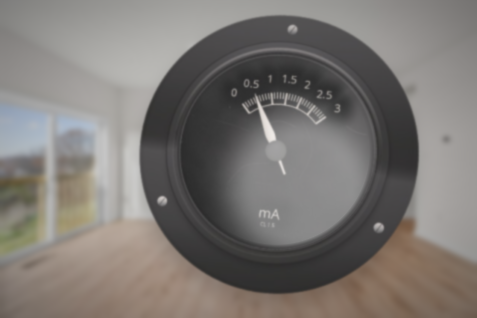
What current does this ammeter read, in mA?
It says 0.5 mA
